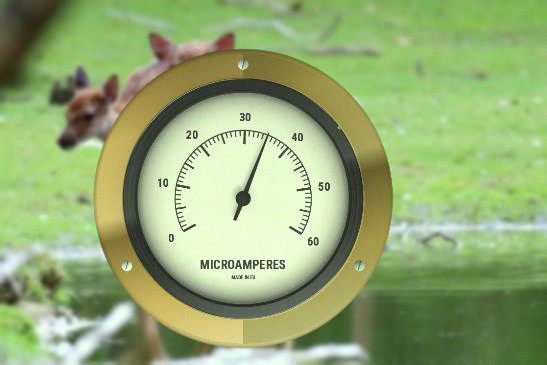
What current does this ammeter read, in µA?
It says 35 µA
